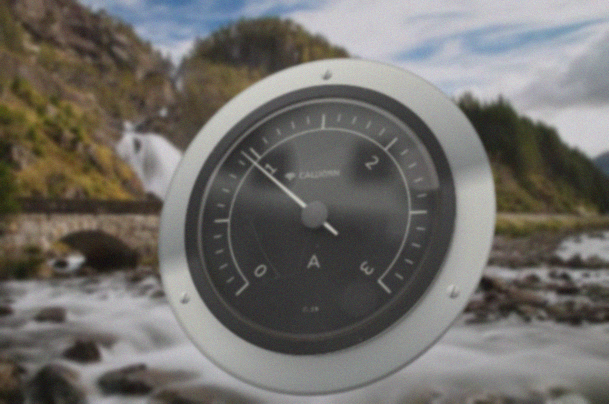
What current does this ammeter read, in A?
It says 0.95 A
